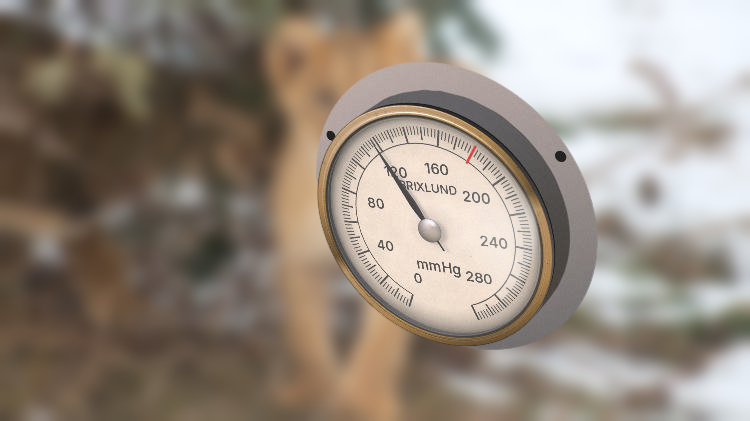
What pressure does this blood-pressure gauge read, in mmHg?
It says 120 mmHg
